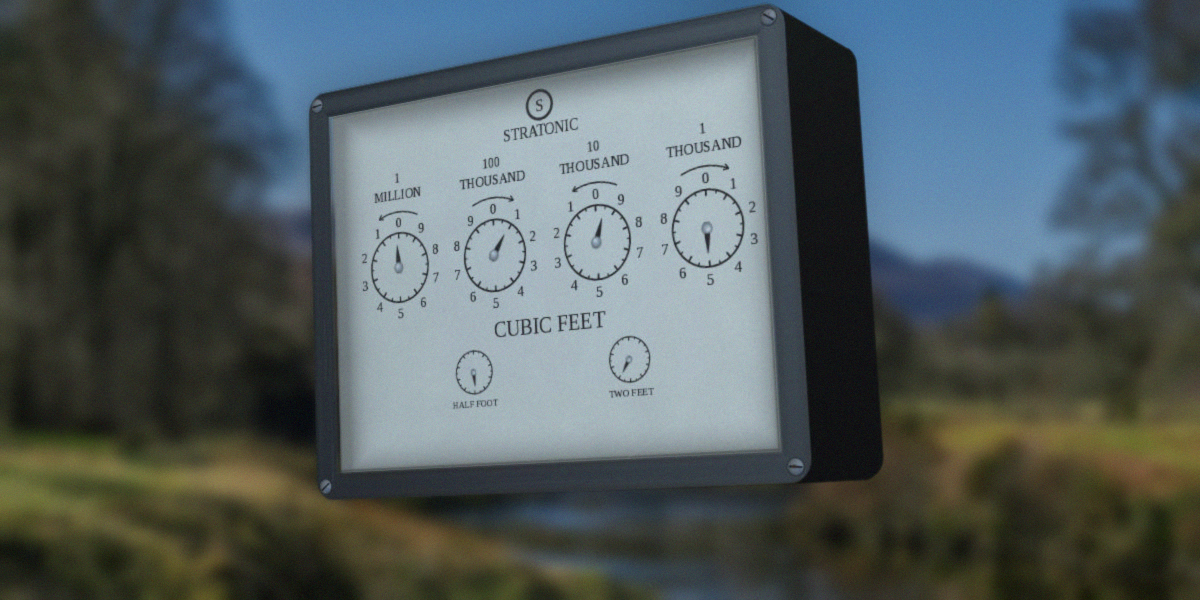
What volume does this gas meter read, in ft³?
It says 9500 ft³
